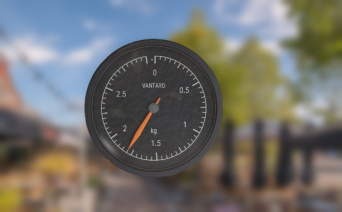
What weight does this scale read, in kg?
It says 1.8 kg
